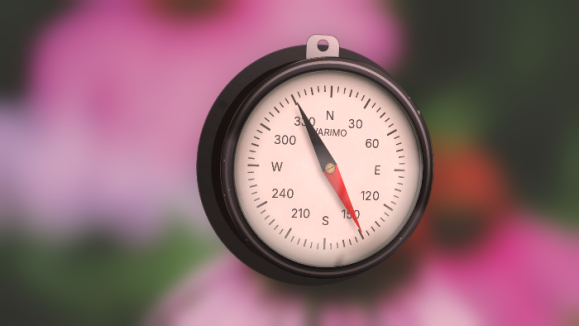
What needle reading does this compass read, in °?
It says 150 °
